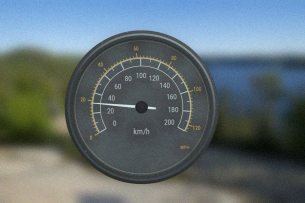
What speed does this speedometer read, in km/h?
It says 30 km/h
